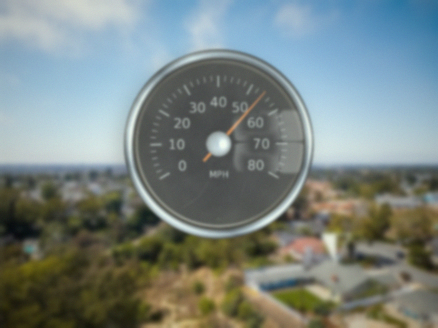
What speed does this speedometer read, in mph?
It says 54 mph
